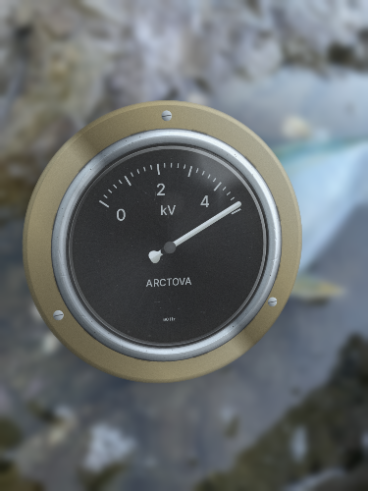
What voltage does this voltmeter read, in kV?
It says 4.8 kV
